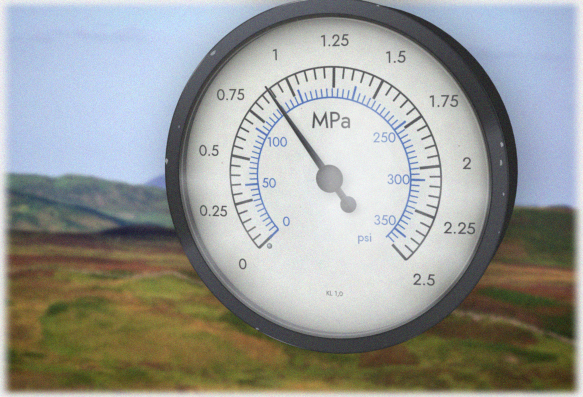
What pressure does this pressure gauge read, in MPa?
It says 0.9 MPa
